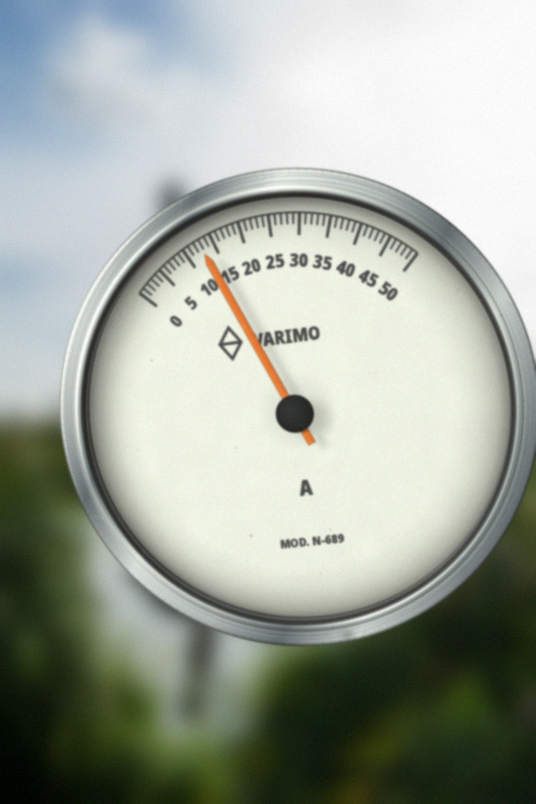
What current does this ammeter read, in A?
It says 13 A
